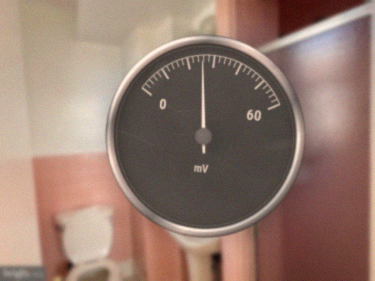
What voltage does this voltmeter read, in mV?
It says 26 mV
